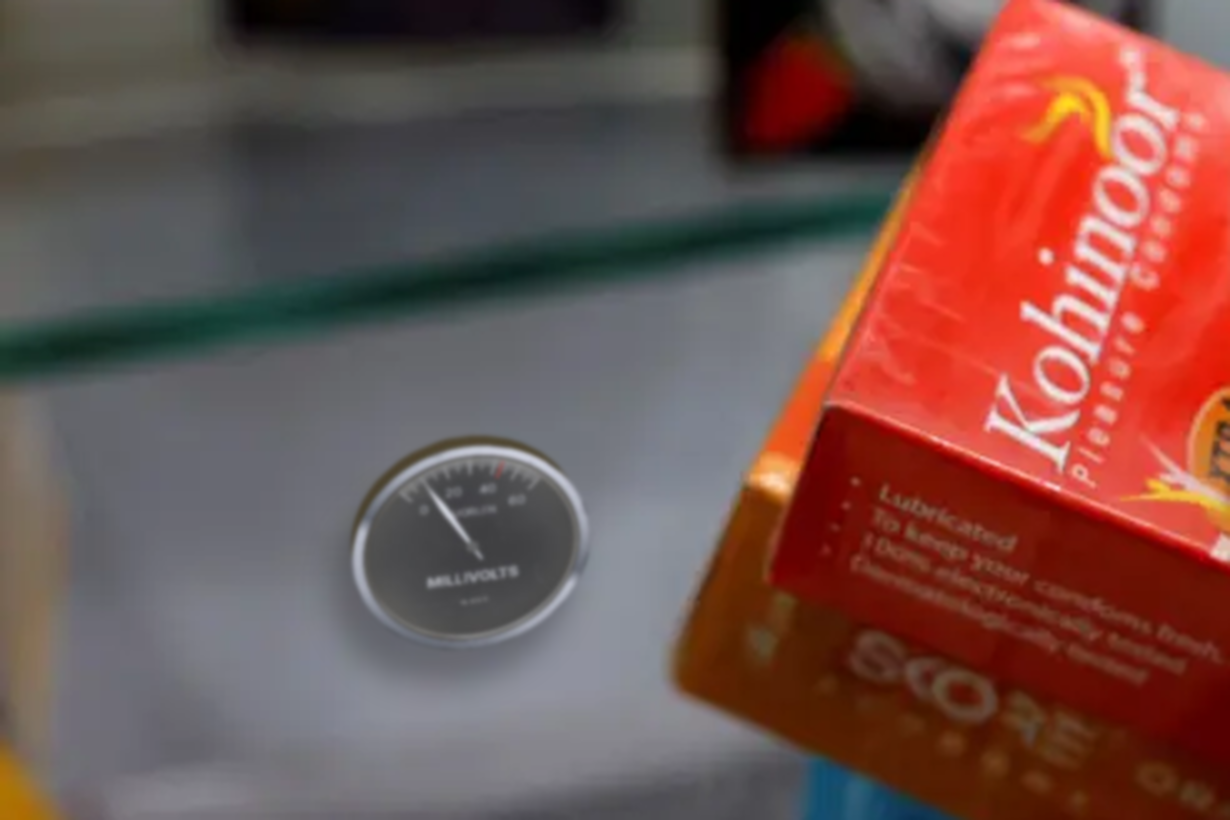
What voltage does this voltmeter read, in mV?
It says 10 mV
